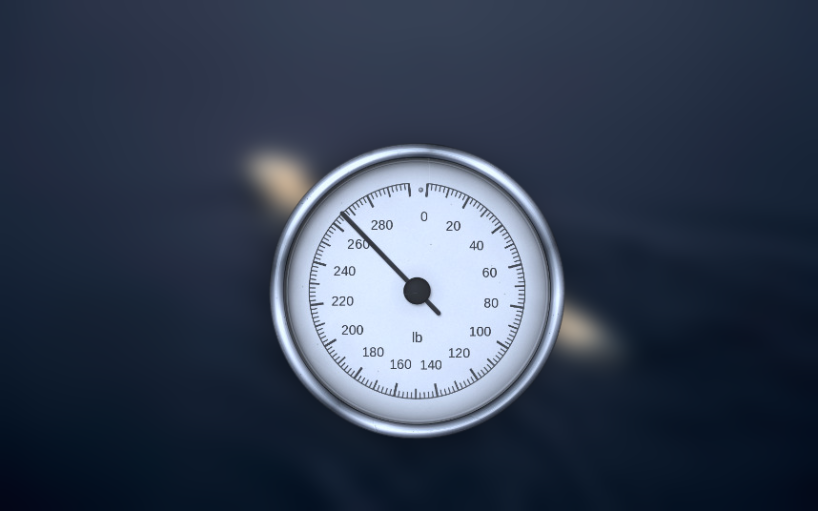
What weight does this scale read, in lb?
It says 266 lb
